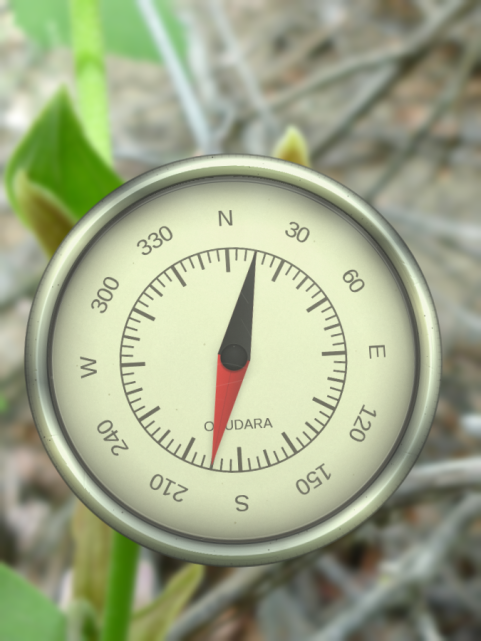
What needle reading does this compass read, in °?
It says 195 °
